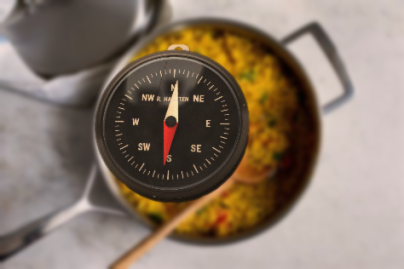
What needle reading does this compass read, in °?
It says 185 °
